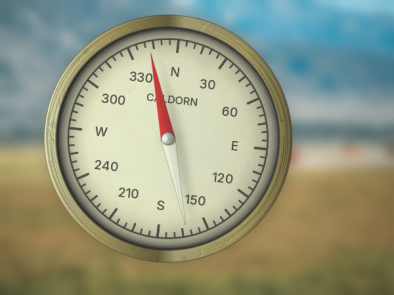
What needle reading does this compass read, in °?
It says 342.5 °
